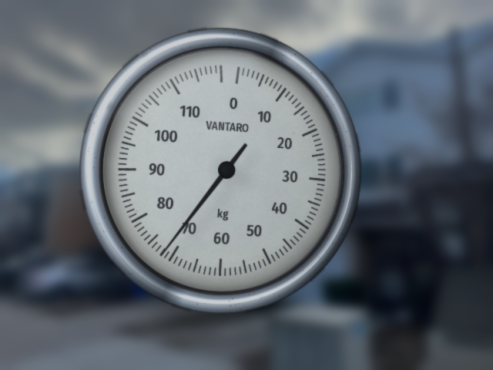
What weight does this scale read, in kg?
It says 72 kg
